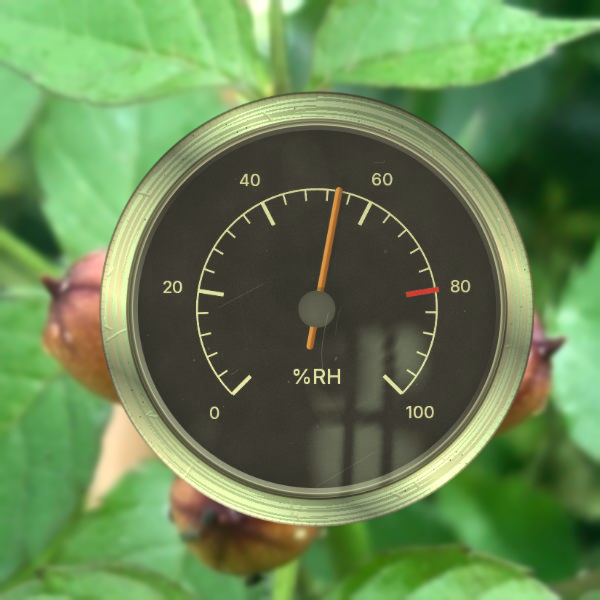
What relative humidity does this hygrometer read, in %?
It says 54 %
